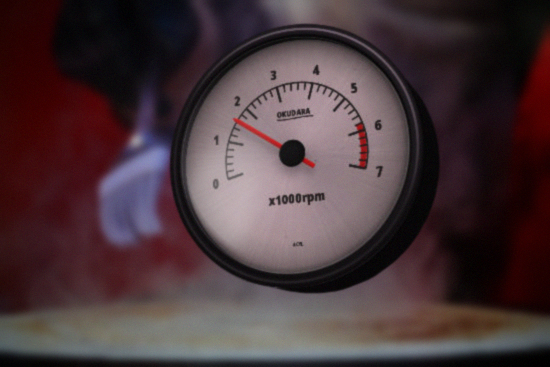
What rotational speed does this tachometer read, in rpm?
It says 1600 rpm
